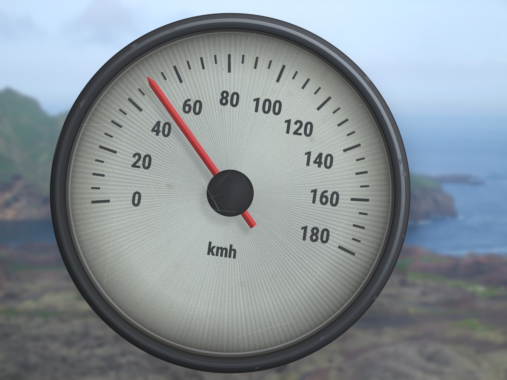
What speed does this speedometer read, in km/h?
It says 50 km/h
